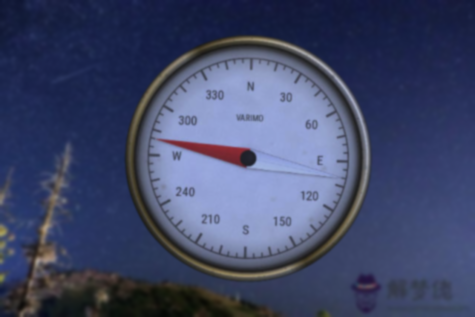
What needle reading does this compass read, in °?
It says 280 °
